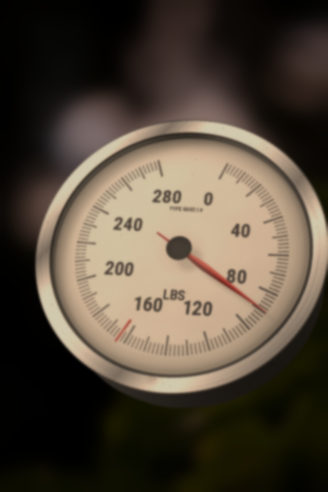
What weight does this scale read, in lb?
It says 90 lb
